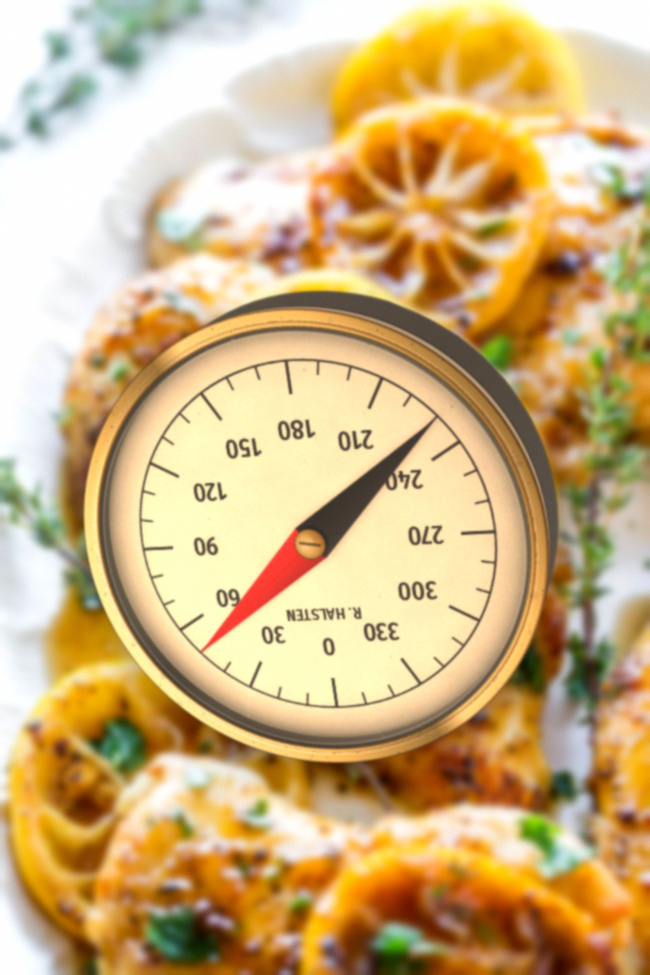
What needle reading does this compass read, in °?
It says 50 °
